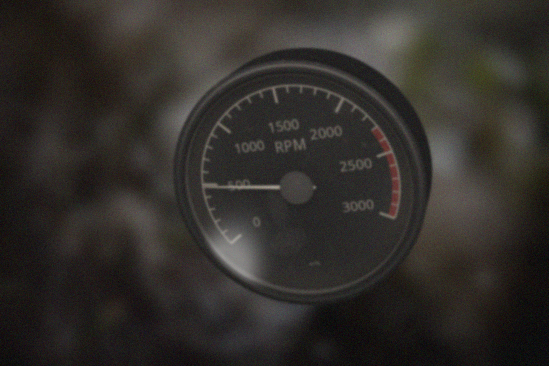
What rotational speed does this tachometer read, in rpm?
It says 500 rpm
